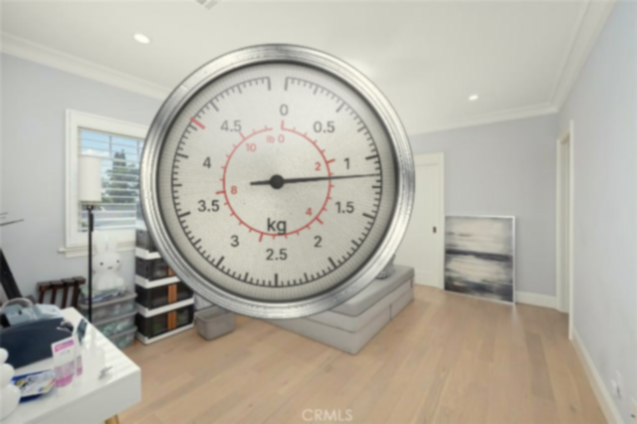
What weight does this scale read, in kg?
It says 1.15 kg
